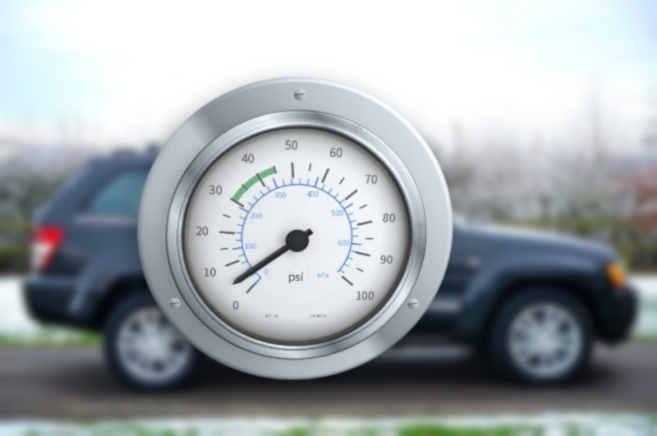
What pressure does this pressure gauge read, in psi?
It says 5 psi
